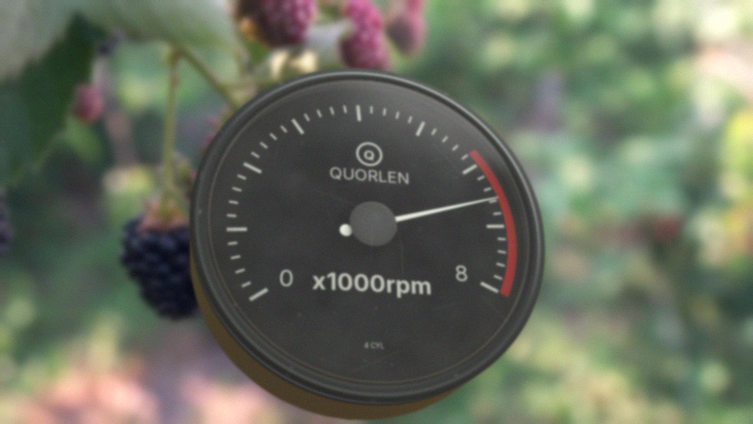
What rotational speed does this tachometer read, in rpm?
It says 6600 rpm
